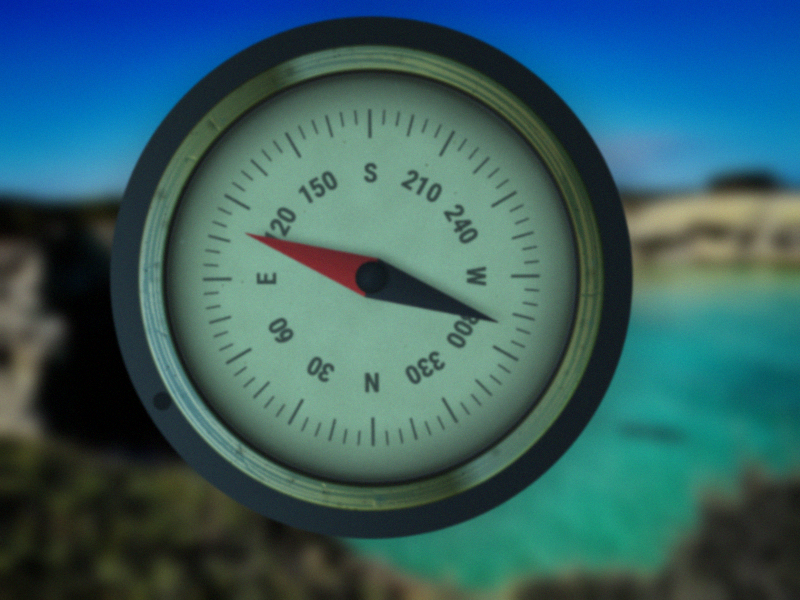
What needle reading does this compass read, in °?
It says 110 °
